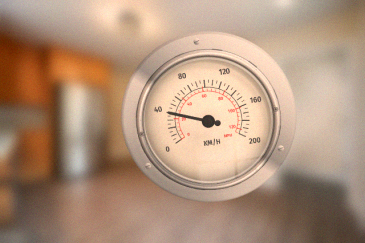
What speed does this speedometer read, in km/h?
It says 40 km/h
